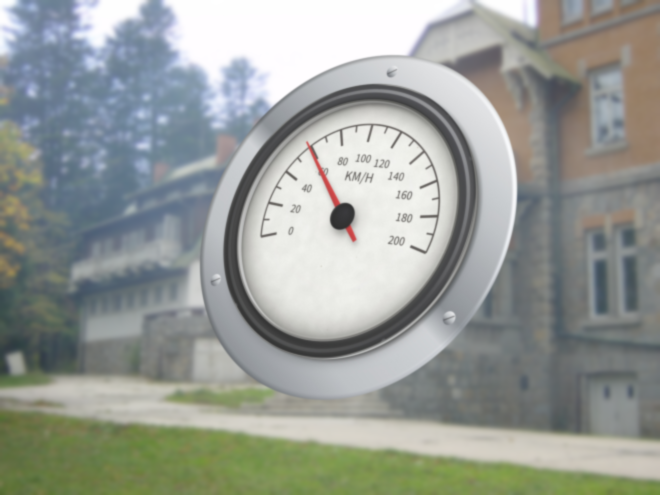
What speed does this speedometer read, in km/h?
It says 60 km/h
